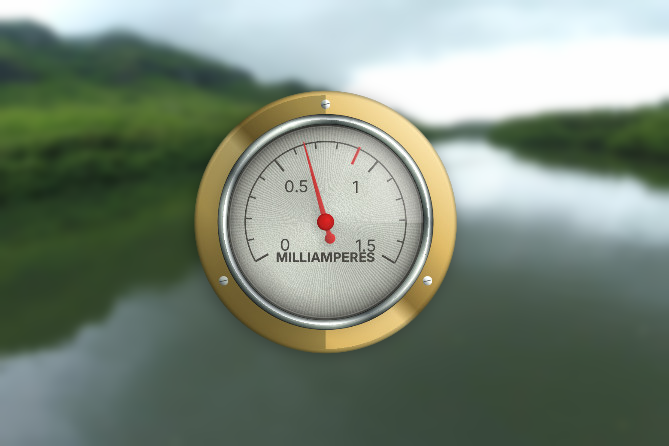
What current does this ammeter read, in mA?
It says 0.65 mA
